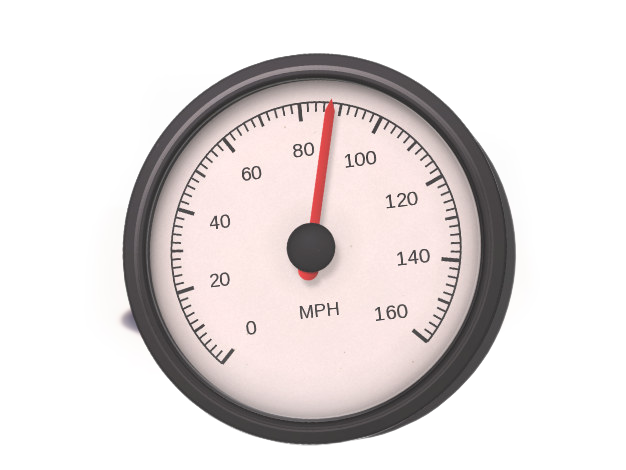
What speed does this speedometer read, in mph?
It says 88 mph
